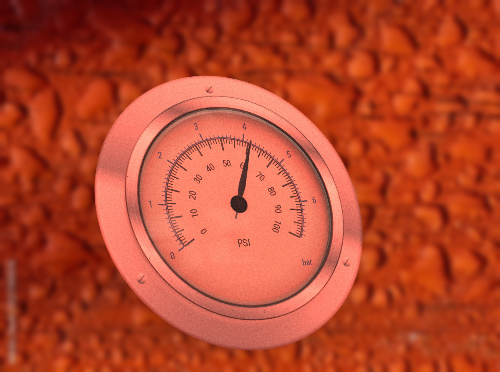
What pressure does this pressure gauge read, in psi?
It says 60 psi
